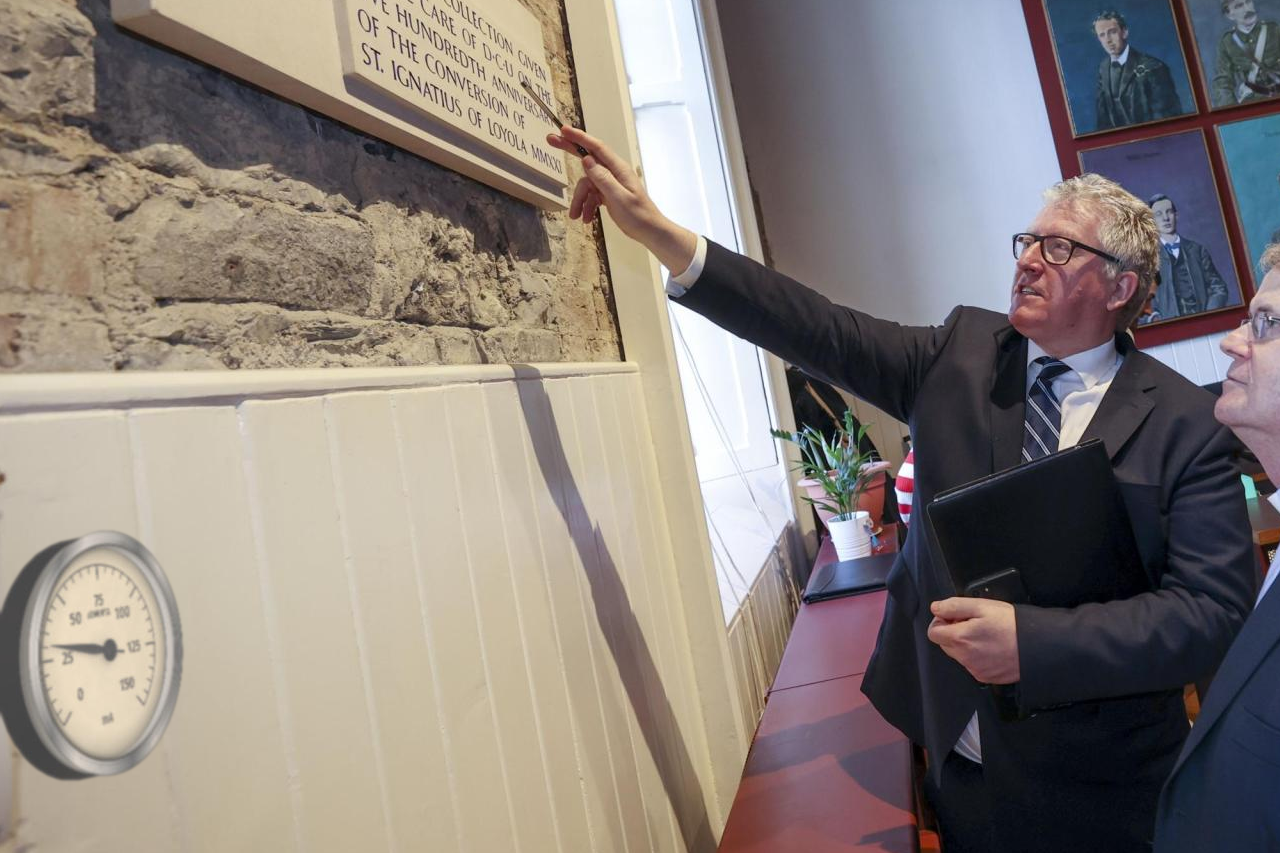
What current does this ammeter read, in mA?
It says 30 mA
